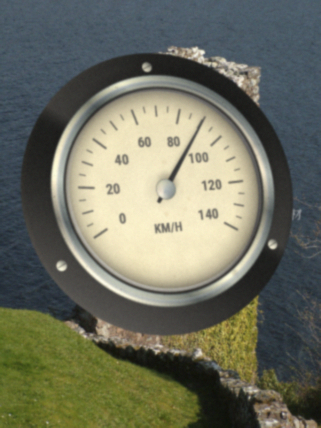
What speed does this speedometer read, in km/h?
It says 90 km/h
